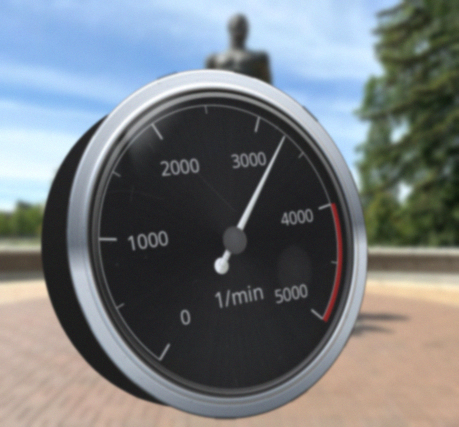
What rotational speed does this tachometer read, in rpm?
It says 3250 rpm
